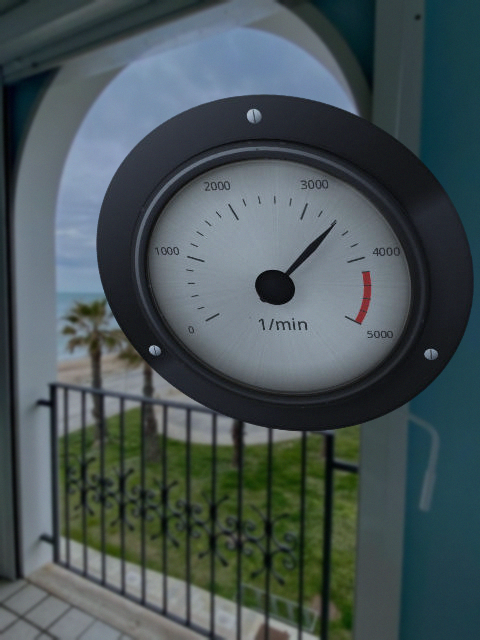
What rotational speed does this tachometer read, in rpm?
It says 3400 rpm
